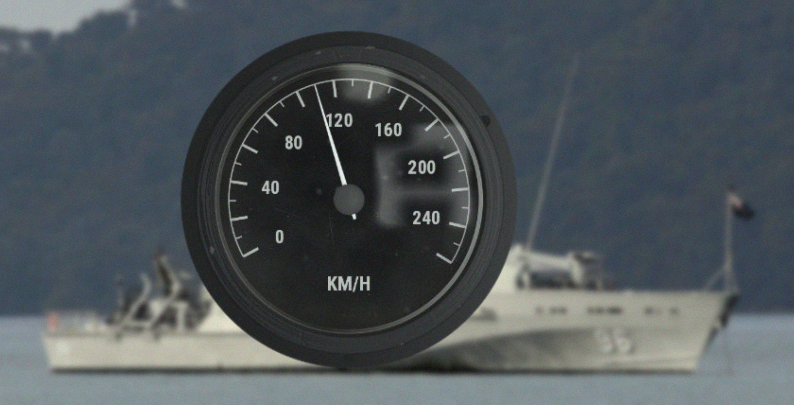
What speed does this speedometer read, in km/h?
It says 110 km/h
